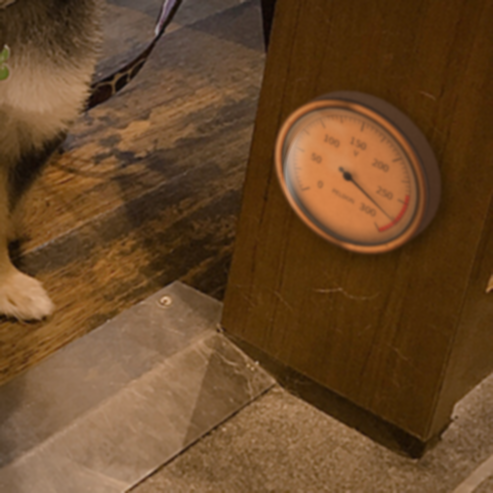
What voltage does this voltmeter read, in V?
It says 275 V
